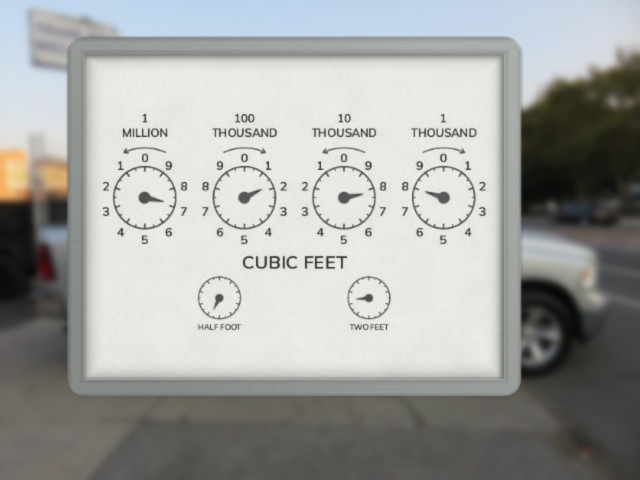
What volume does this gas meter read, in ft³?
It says 717800 ft³
